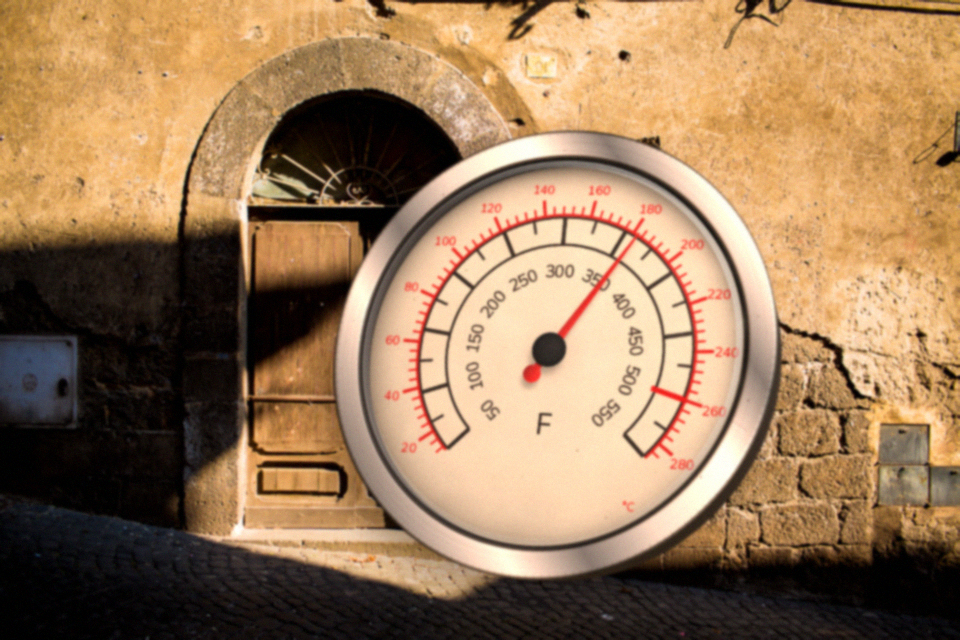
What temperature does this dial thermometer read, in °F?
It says 362.5 °F
